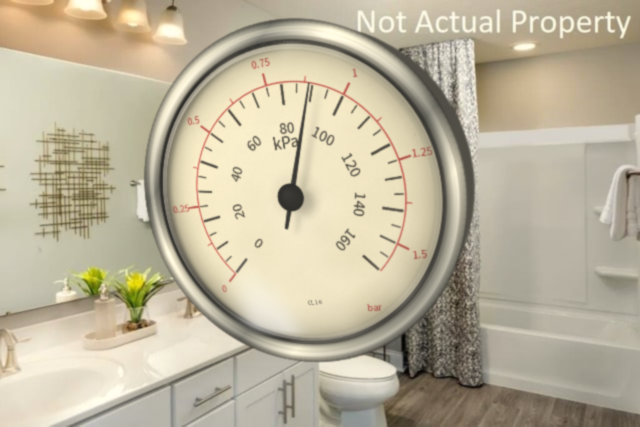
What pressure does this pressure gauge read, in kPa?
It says 90 kPa
